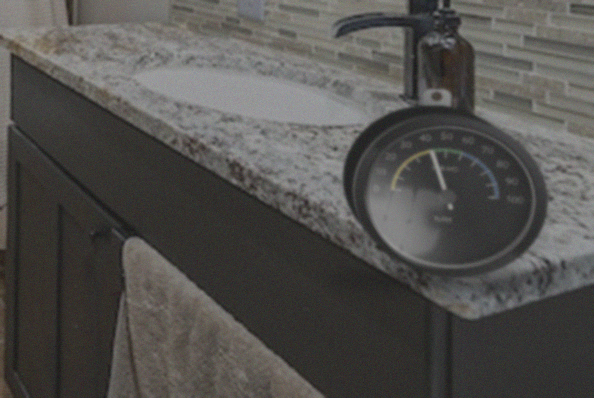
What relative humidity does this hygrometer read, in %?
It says 40 %
